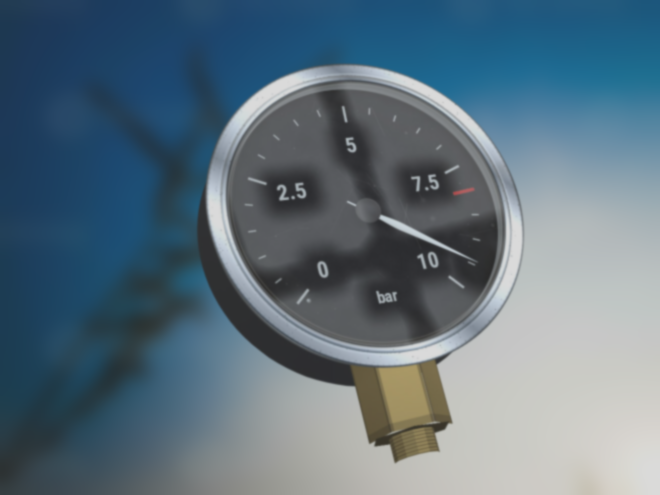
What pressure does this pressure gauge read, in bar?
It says 9.5 bar
